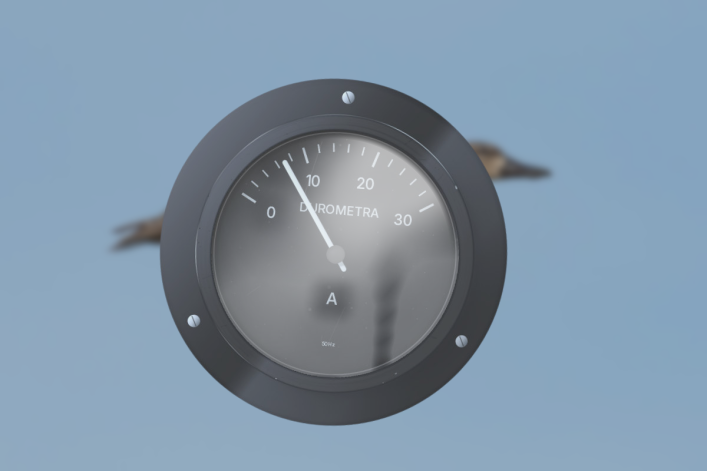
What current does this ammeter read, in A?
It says 7 A
